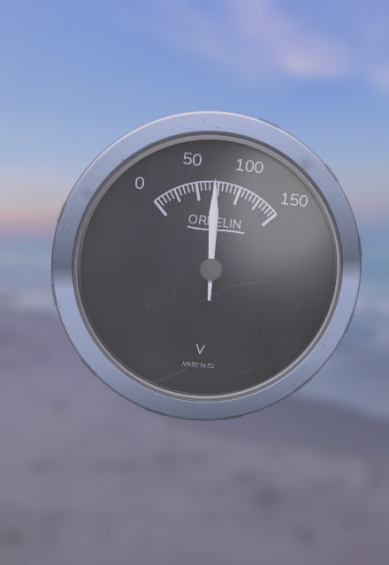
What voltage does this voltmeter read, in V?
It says 70 V
